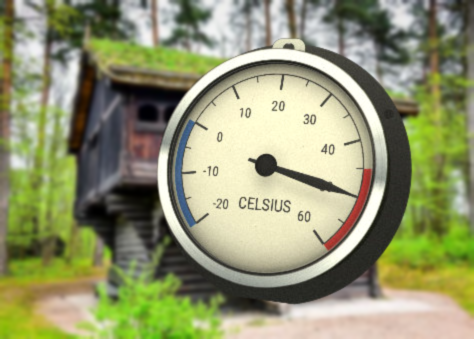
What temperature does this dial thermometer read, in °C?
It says 50 °C
